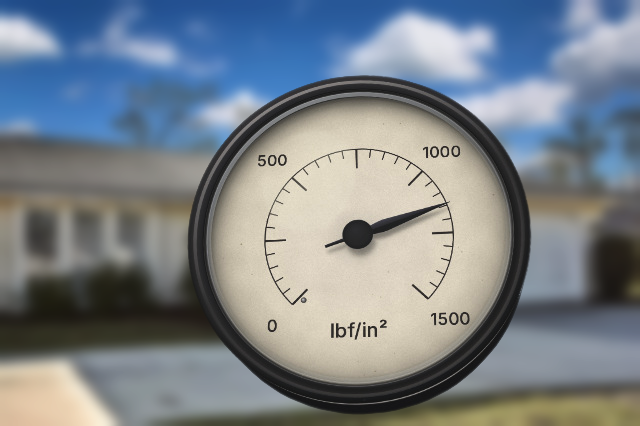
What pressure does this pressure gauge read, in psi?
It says 1150 psi
